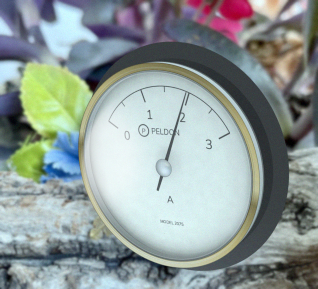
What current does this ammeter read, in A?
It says 2 A
